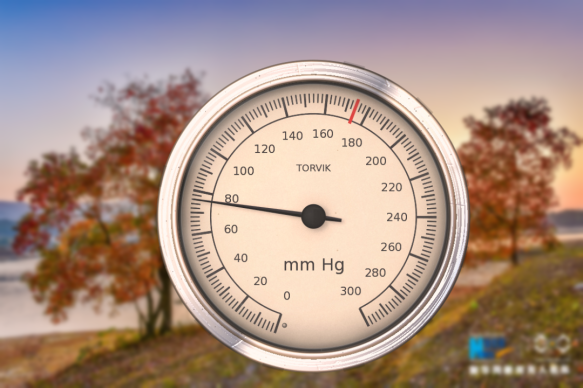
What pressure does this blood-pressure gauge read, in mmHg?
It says 76 mmHg
